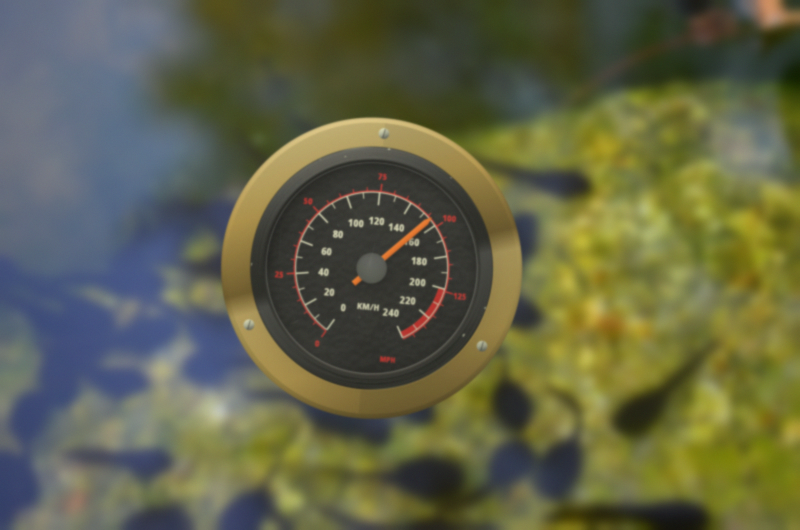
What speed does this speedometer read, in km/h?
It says 155 km/h
